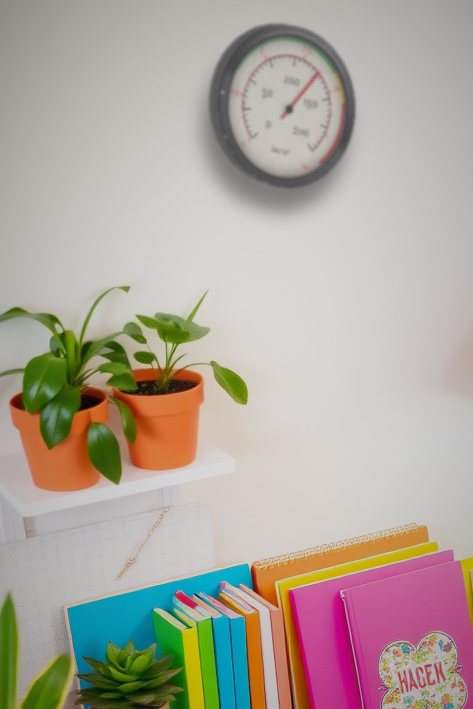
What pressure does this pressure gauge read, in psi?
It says 125 psi
